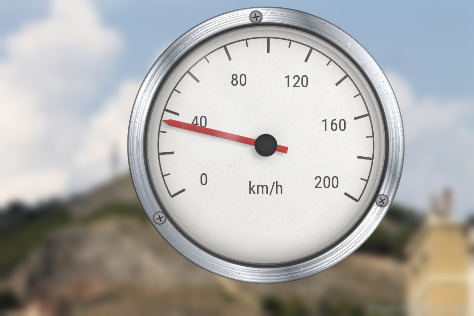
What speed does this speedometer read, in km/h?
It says 35 km/h
